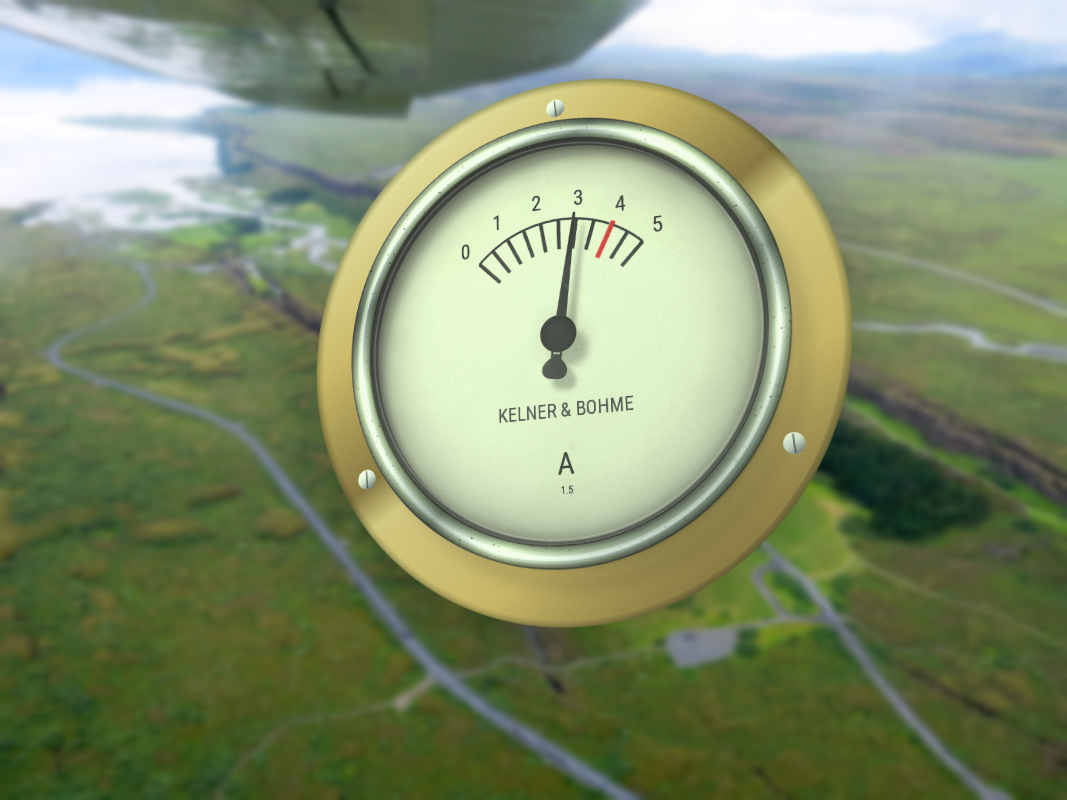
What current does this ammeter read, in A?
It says 3 A
